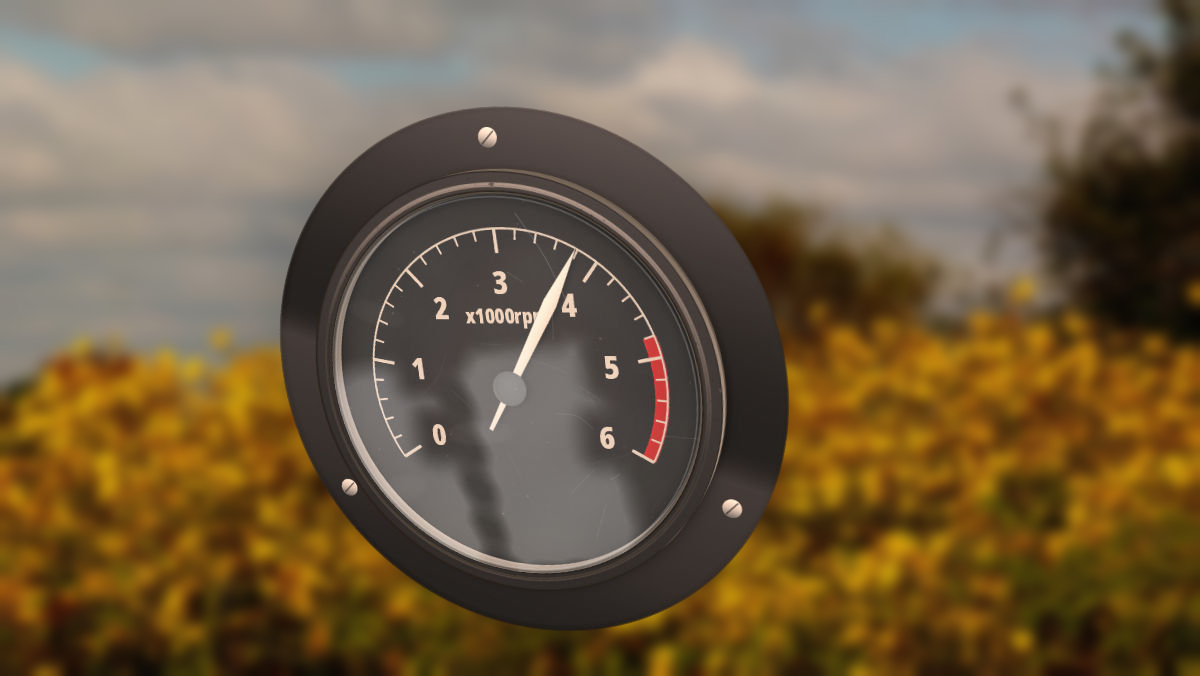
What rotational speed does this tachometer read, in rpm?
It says 3800 rpm
